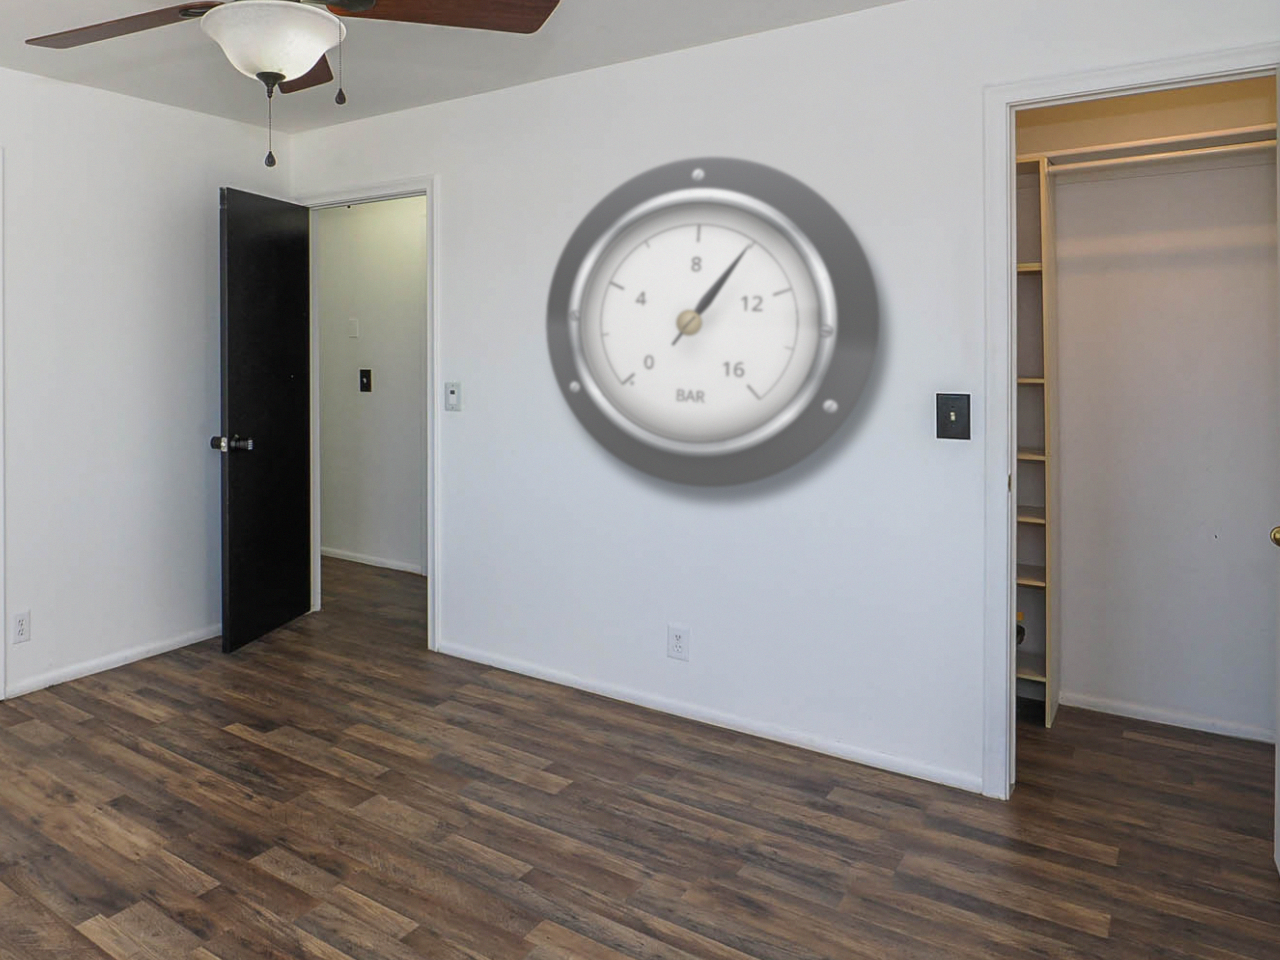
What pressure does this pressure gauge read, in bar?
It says 10 bar
